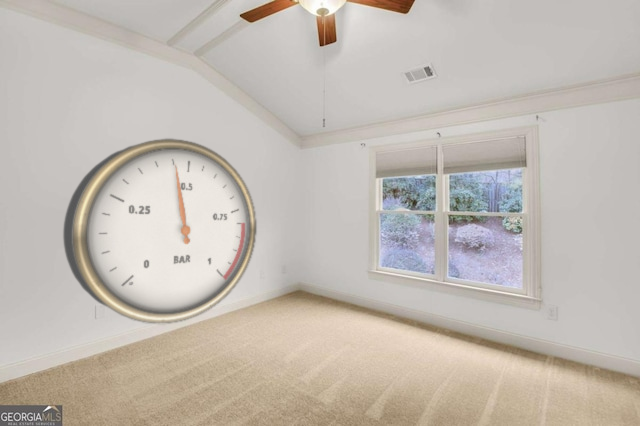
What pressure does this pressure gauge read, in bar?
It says 0.45 bar
